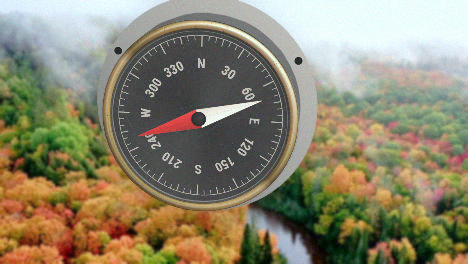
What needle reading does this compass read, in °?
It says 250 °
